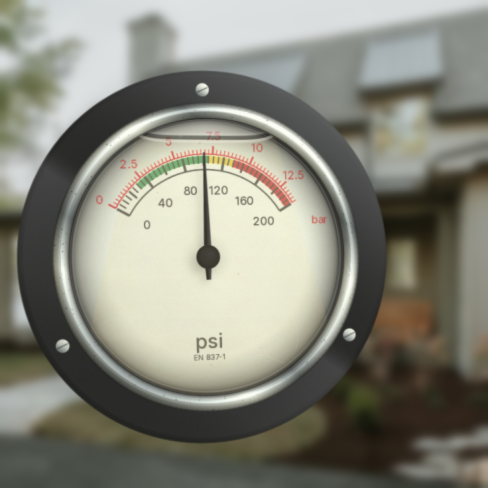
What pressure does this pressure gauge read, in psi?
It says 100 psi
